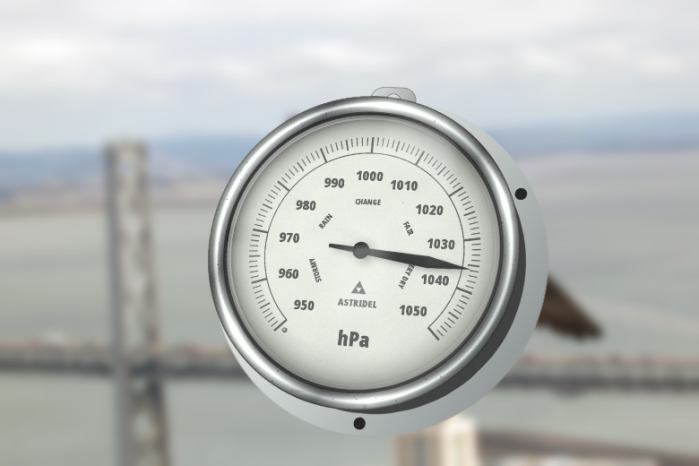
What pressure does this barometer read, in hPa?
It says 1036 hPa
